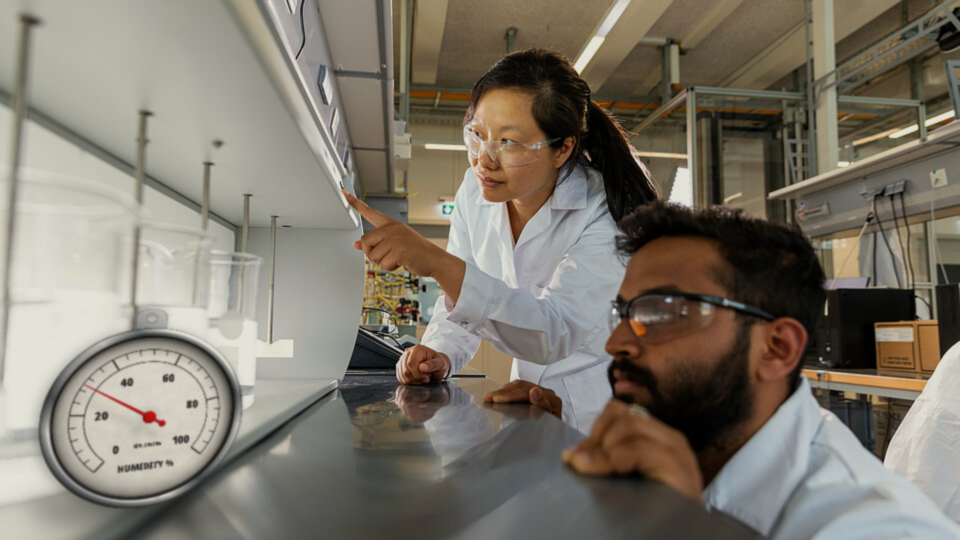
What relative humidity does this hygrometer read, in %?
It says 30 %
